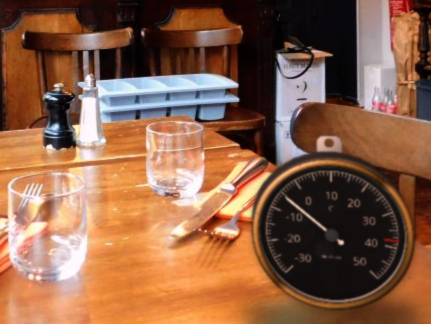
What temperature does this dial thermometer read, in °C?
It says -5 °C
